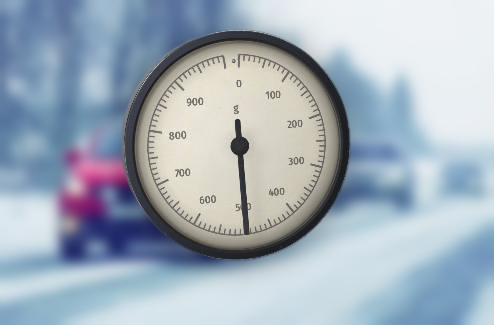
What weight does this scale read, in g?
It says 500 g
